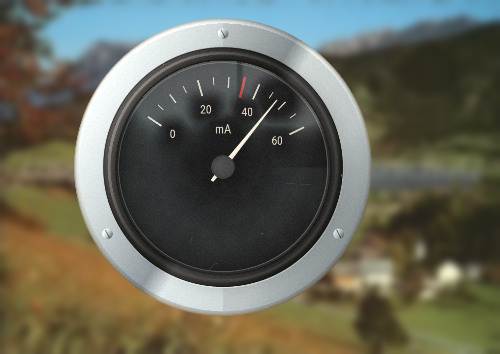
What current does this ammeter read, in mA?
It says 47.5 mA
